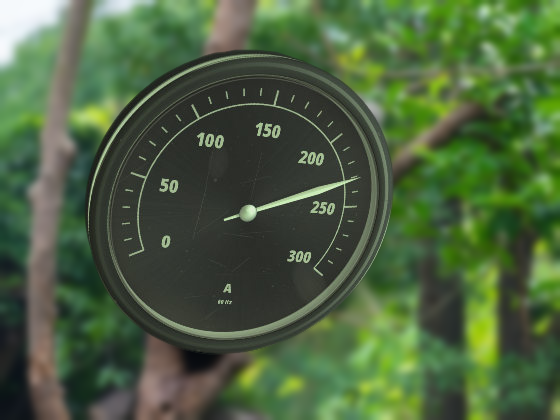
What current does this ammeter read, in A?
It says 230 A
